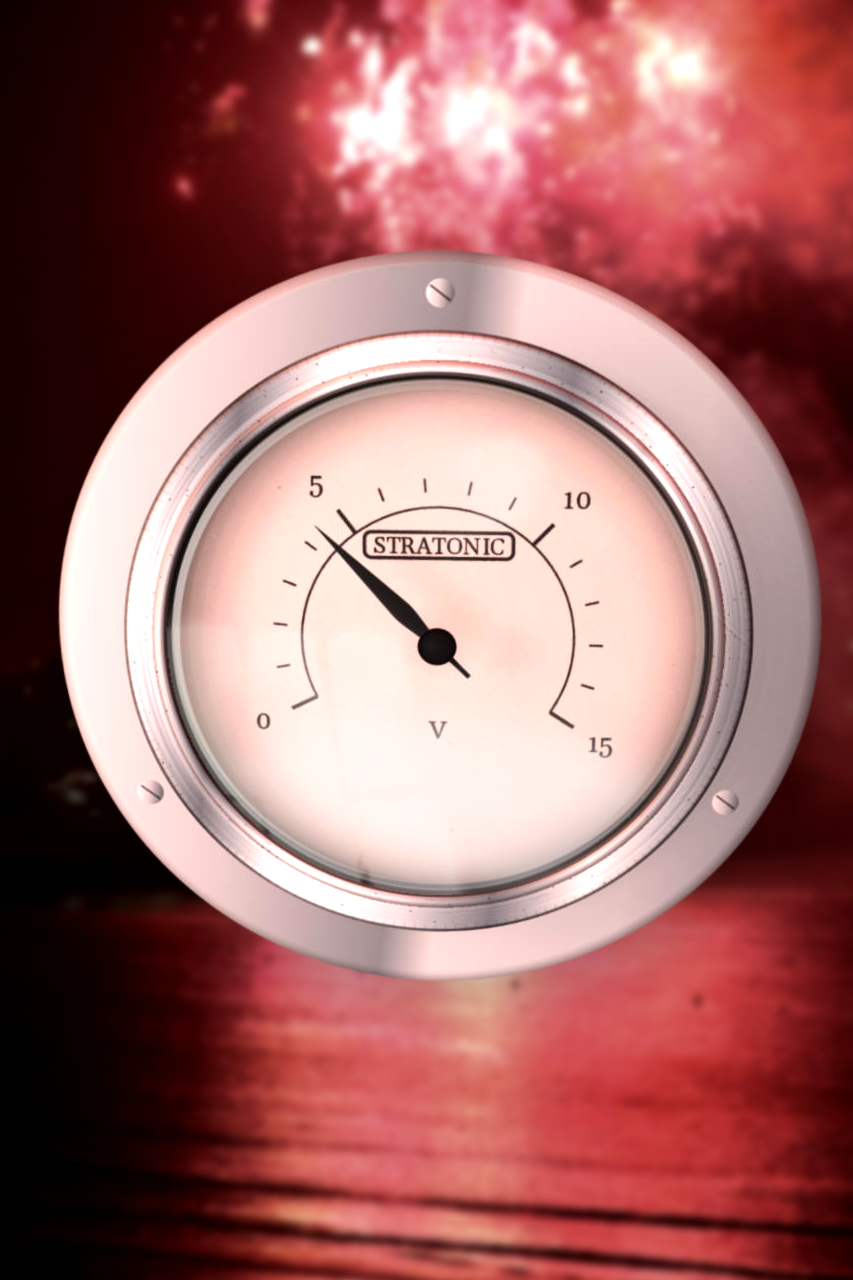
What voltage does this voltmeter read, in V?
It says 4.5 V
